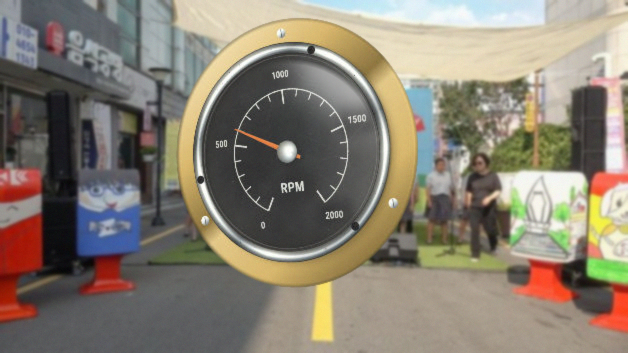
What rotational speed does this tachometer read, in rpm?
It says 600 rpm
